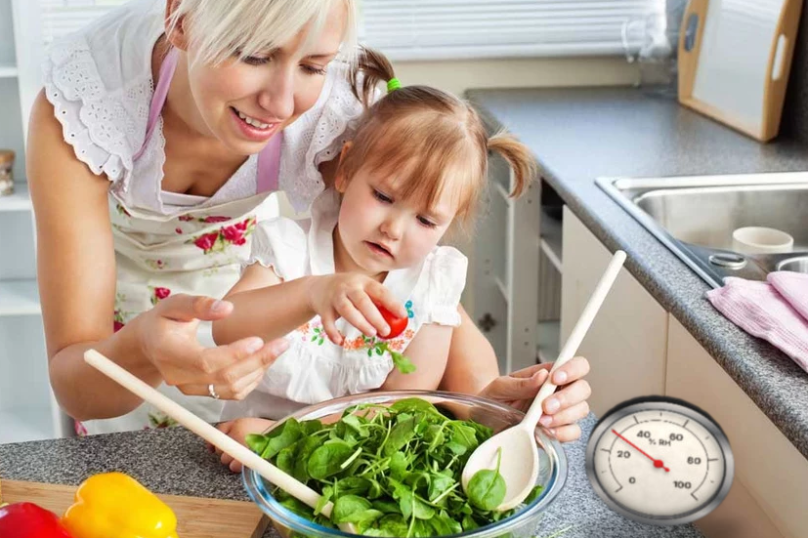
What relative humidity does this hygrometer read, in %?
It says 30 %
